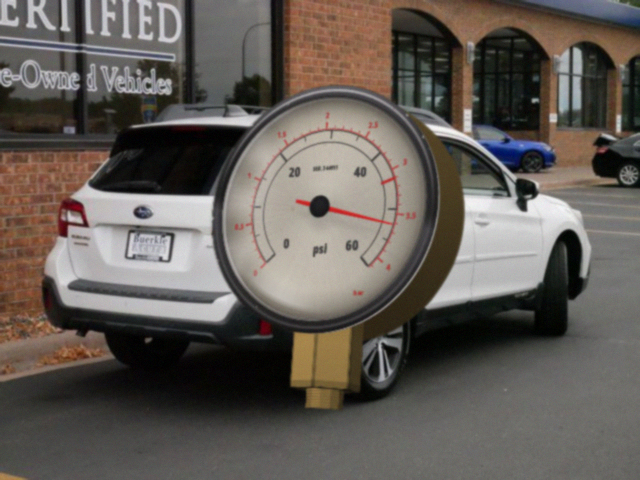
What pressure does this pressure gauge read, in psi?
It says 52.5 psi
